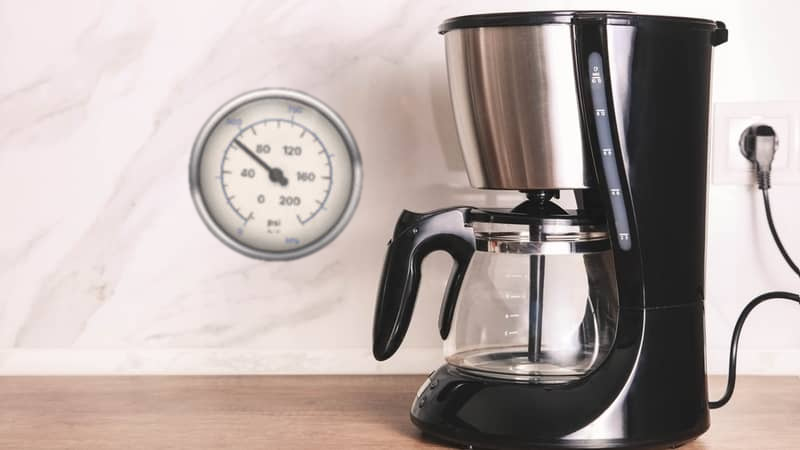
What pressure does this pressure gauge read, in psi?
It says 65 psi
